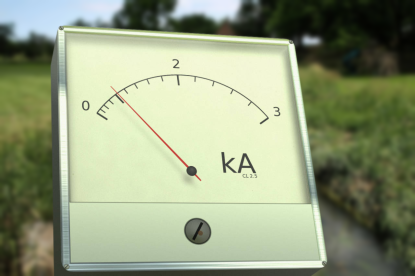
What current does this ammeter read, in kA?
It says 1 kA
